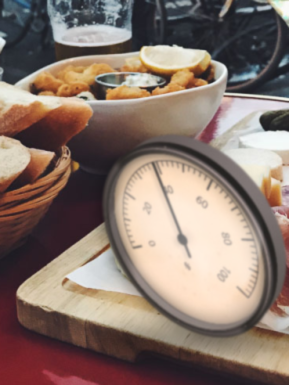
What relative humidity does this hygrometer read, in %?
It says 40 %
